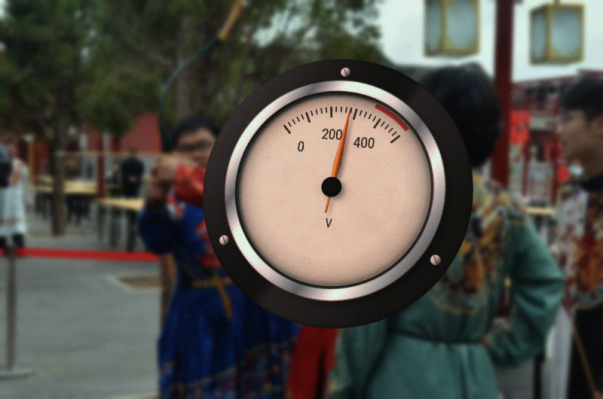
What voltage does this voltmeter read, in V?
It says 280 V
